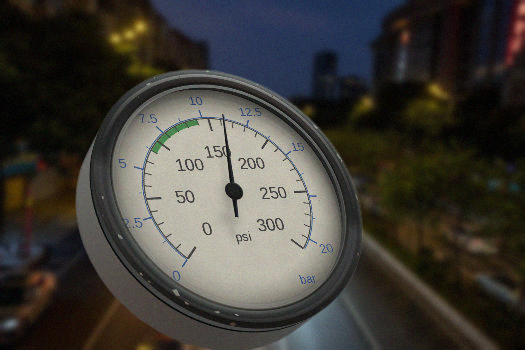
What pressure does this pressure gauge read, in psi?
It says 160 psi
